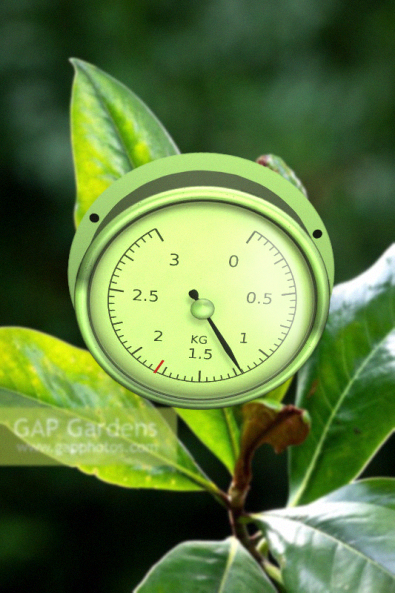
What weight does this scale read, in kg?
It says 1.2 kg
